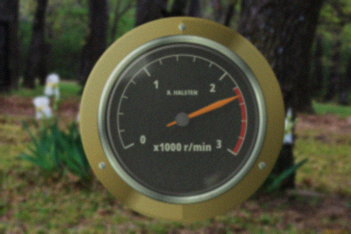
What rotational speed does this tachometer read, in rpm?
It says 2300 rpm
